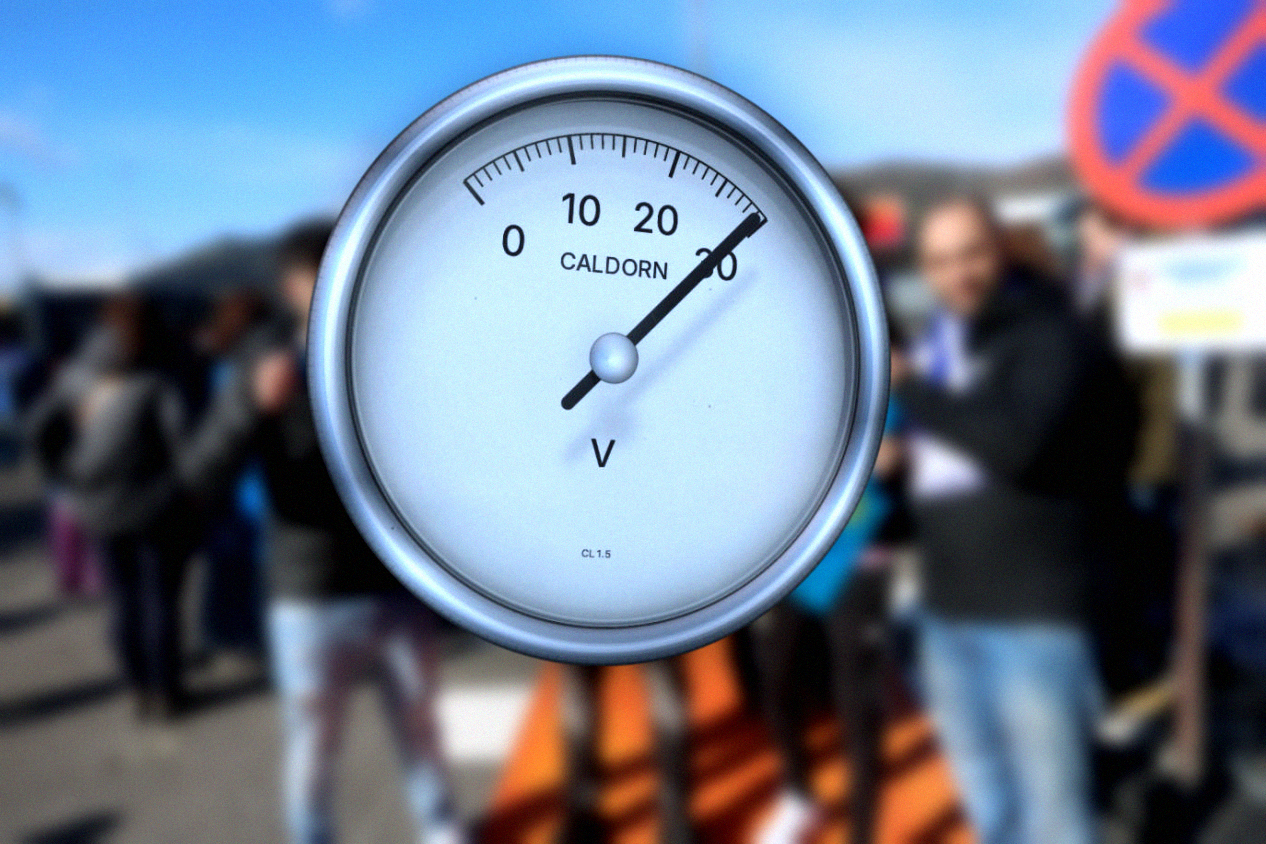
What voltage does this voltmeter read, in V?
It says 29 V
